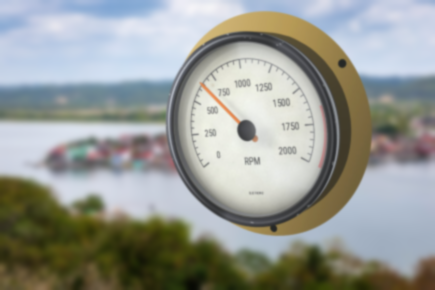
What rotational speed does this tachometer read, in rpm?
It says 650 rpm
